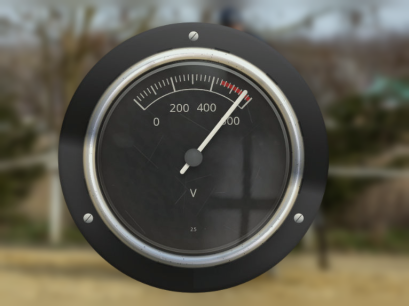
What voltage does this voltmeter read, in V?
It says 560 V
